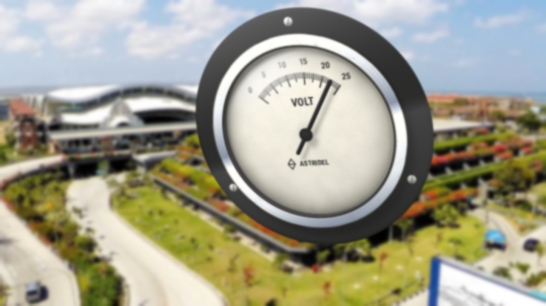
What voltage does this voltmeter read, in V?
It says 22.5 V
